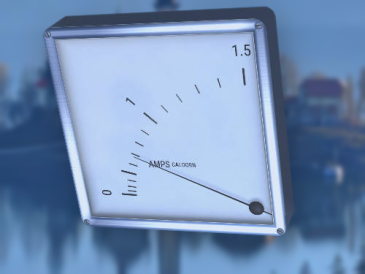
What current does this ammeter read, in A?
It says 0.7 A
